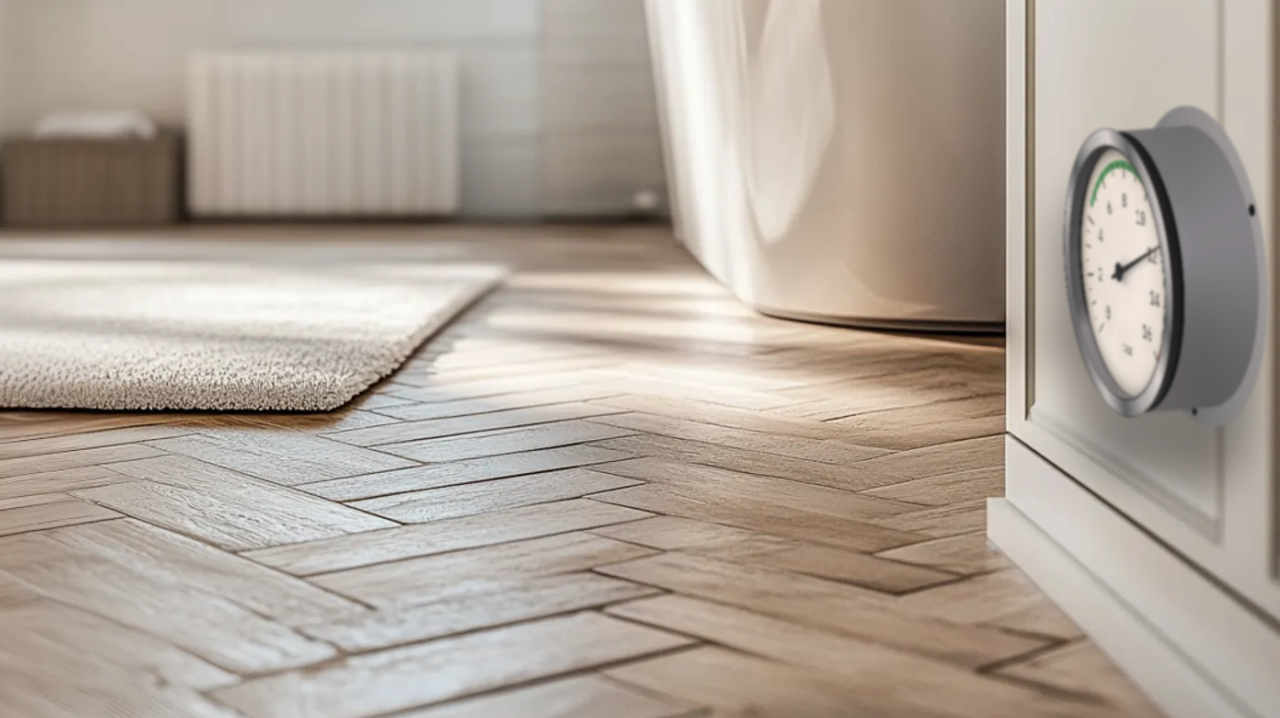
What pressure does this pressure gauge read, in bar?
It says 12 bar
